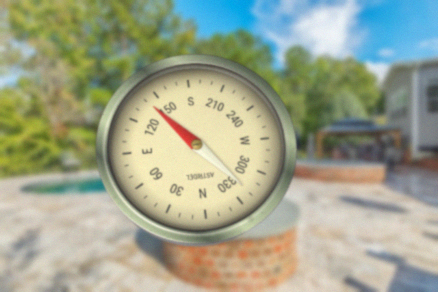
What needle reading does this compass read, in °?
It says 140 °
